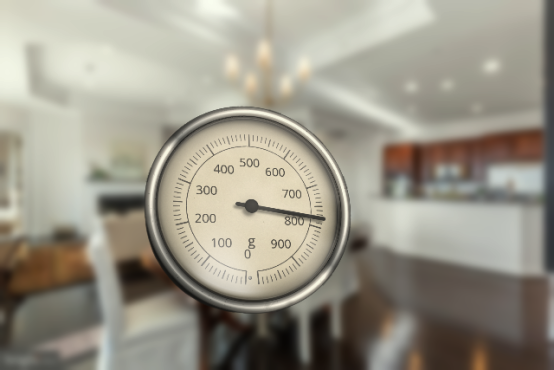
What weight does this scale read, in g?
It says 780 g
